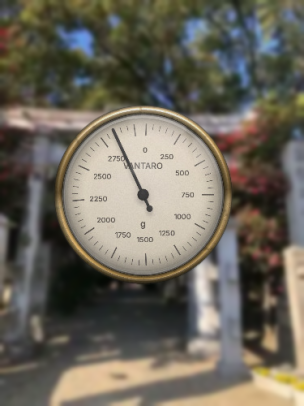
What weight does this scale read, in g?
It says 2850 g
